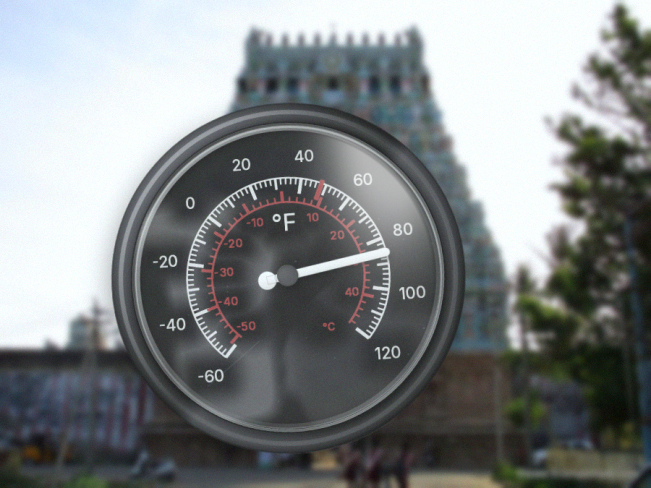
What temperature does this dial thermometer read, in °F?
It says 86 °F
